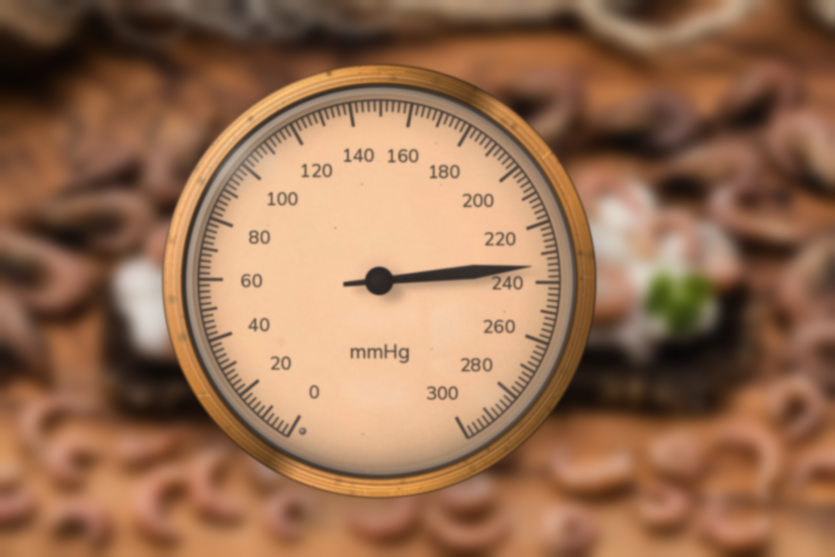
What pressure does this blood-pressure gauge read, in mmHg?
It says 234 mmHg
